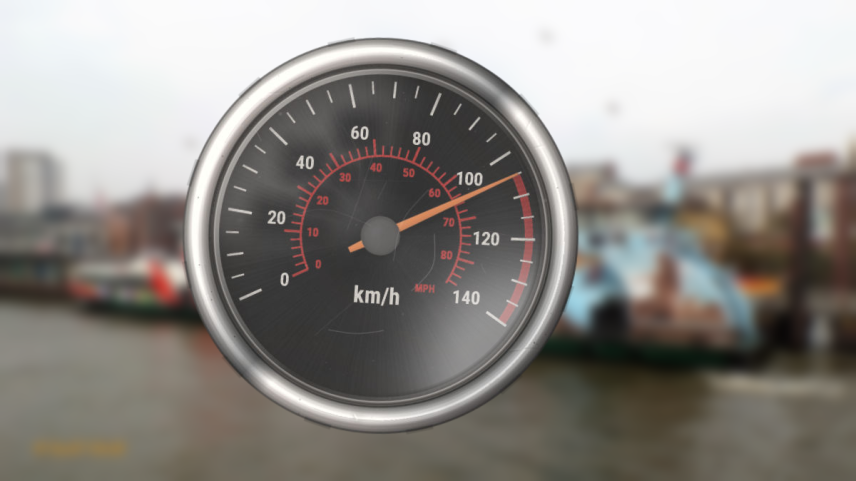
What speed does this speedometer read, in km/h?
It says 105 km/h
